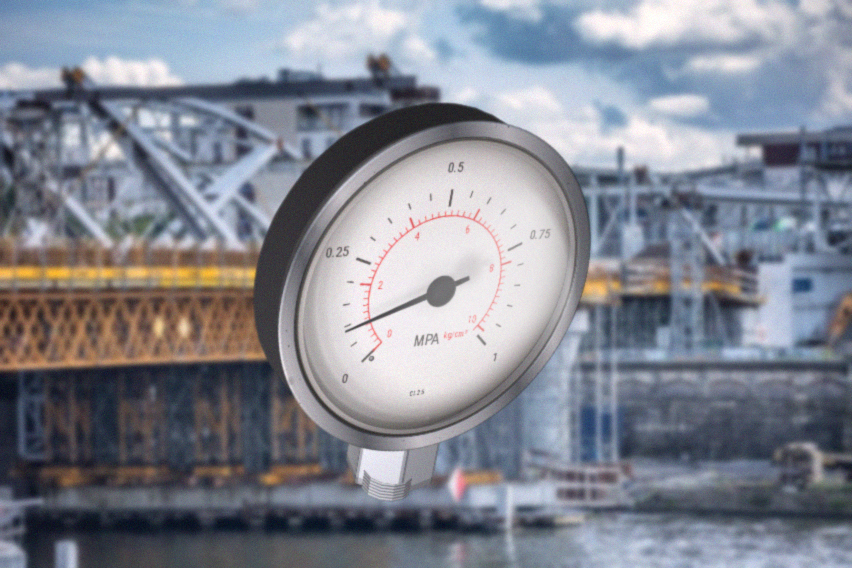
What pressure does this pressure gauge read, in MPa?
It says 0.1 MPa
